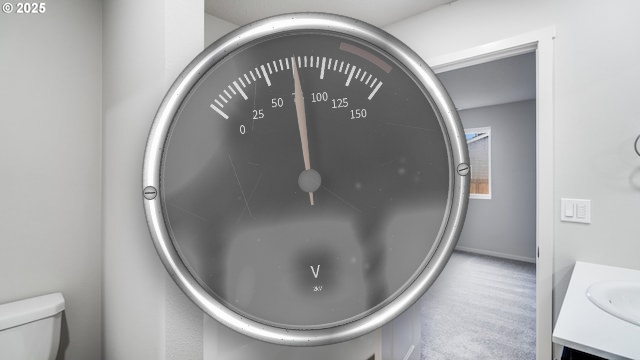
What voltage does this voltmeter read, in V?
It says 75 V
